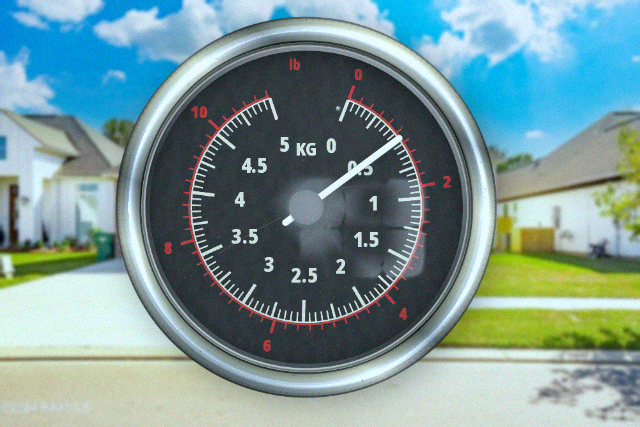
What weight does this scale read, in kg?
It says 0.5 kg
